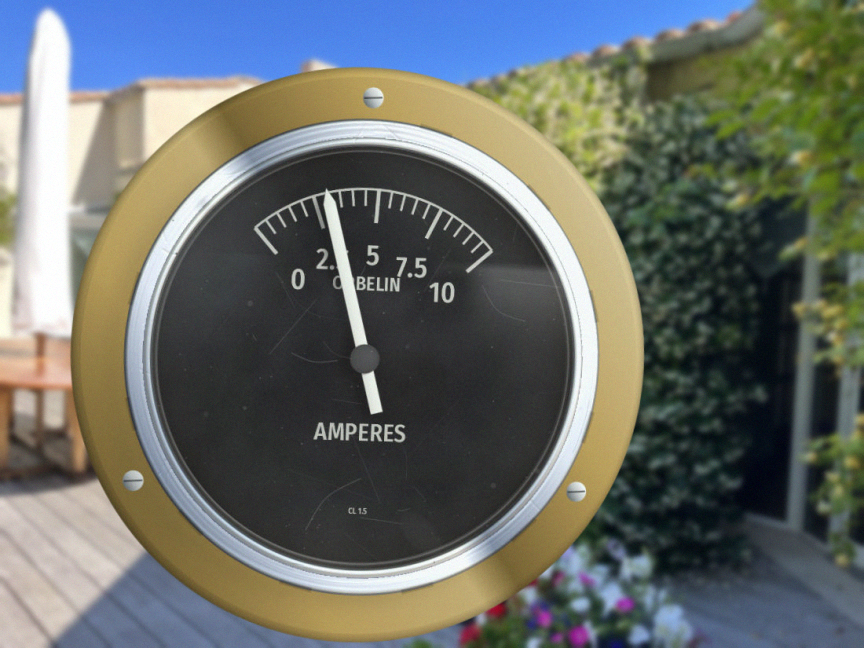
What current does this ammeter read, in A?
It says 3 A
